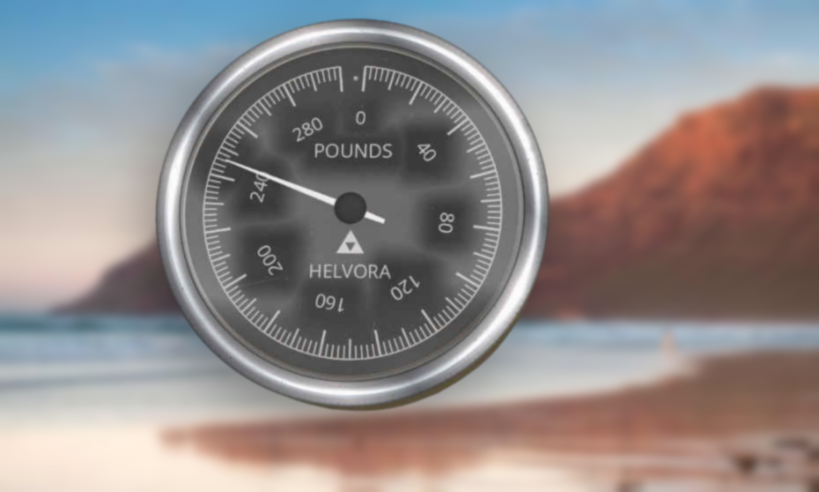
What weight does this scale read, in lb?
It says 246 lb
